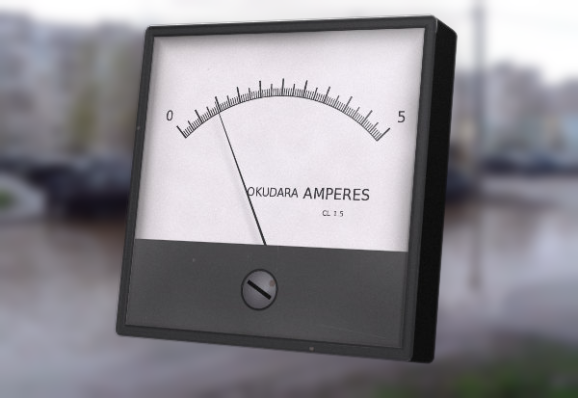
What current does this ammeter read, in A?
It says 1 A
